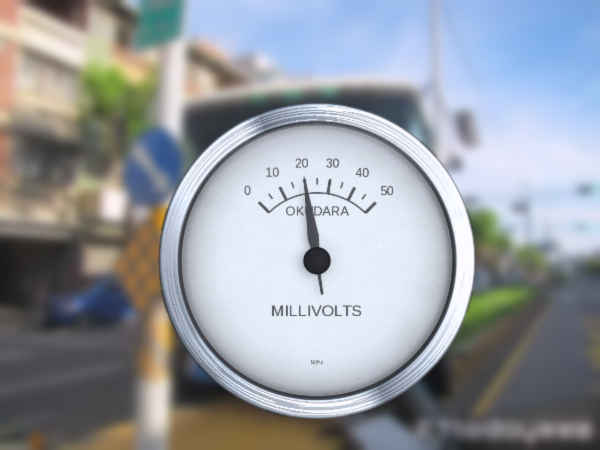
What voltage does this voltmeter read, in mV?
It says 20 mV
